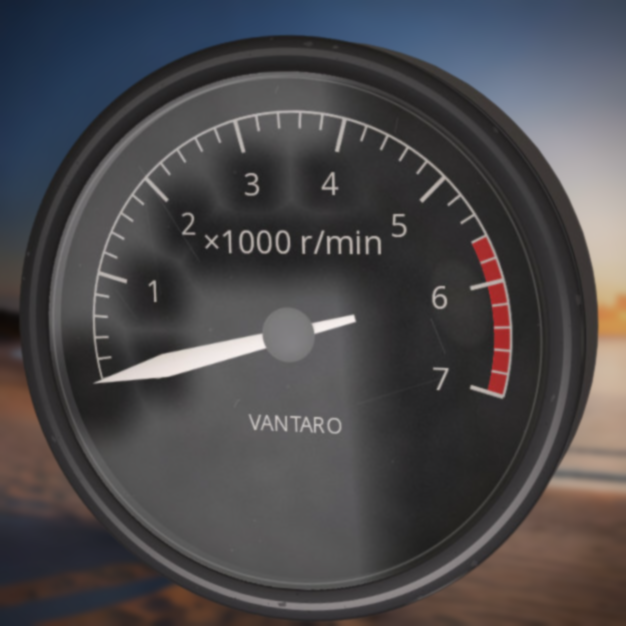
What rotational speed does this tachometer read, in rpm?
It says 0 rpm
